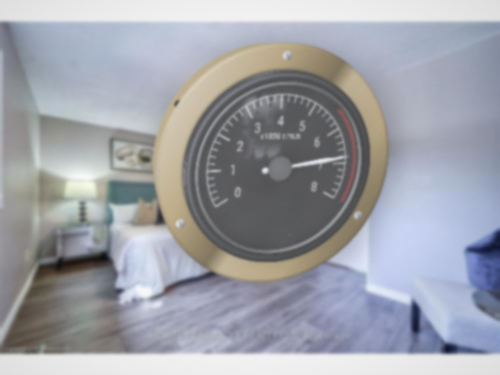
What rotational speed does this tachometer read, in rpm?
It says 6800 rpm
